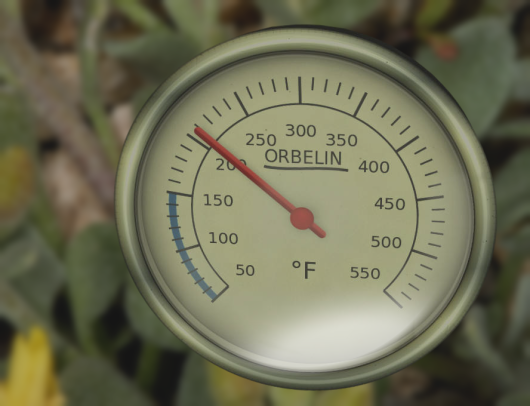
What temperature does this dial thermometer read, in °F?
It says 210 °F
